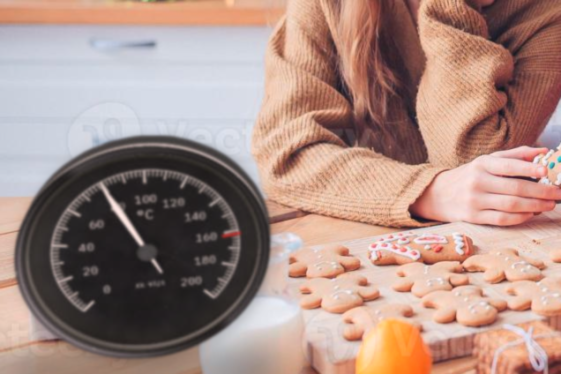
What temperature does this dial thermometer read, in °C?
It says 80 °C
